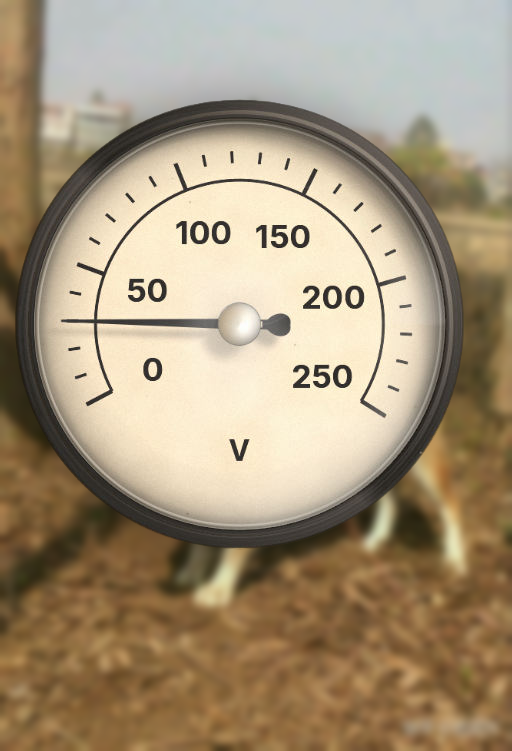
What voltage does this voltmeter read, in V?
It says 30 V
